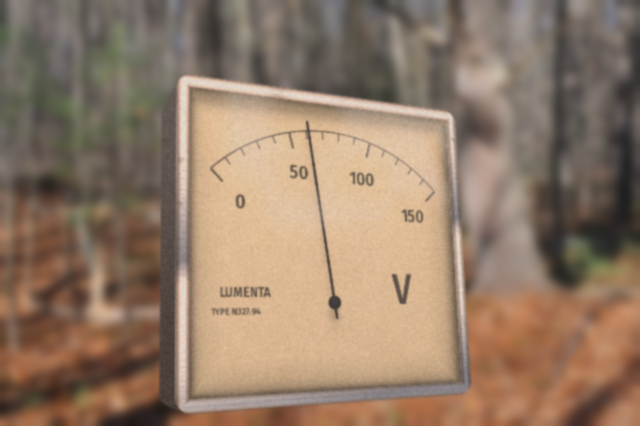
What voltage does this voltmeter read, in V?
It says 60 V
